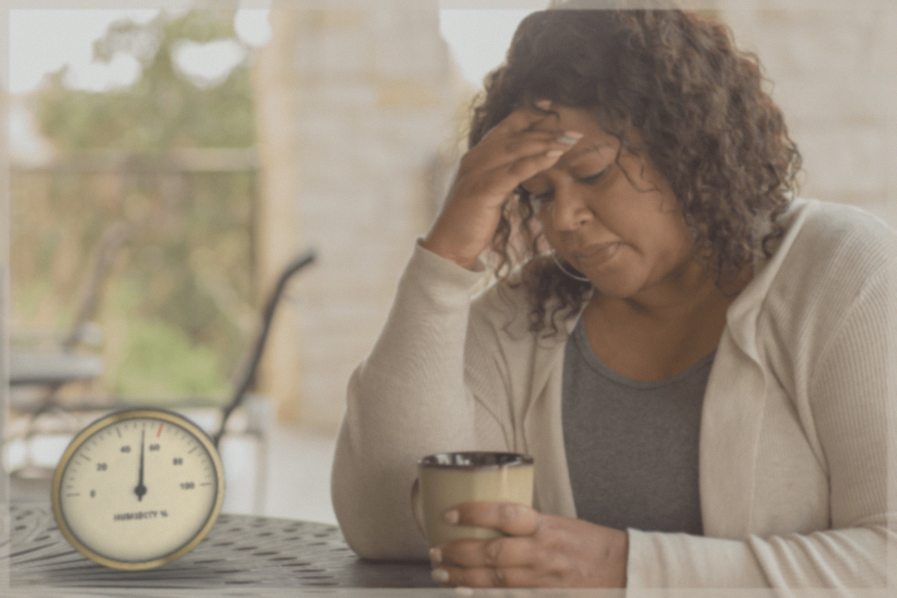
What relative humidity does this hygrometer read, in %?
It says 52 %
